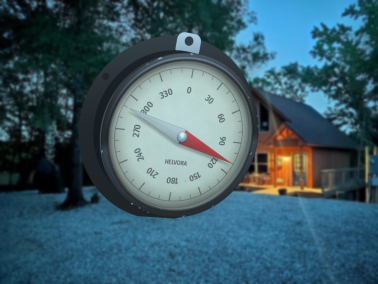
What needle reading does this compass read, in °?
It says 110 °
